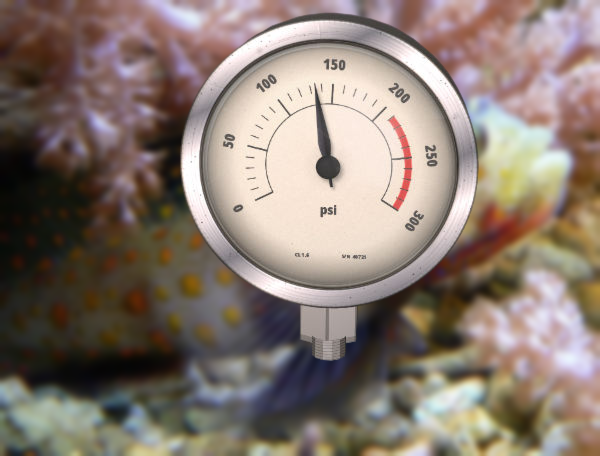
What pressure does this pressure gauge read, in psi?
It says 135 psi
